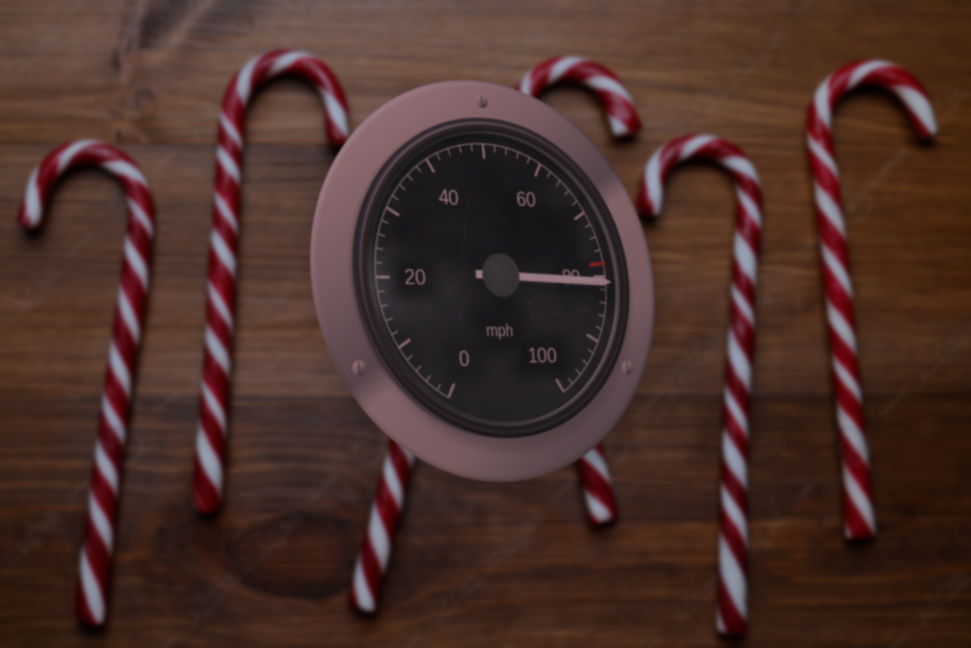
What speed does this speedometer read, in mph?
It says 81 mph
